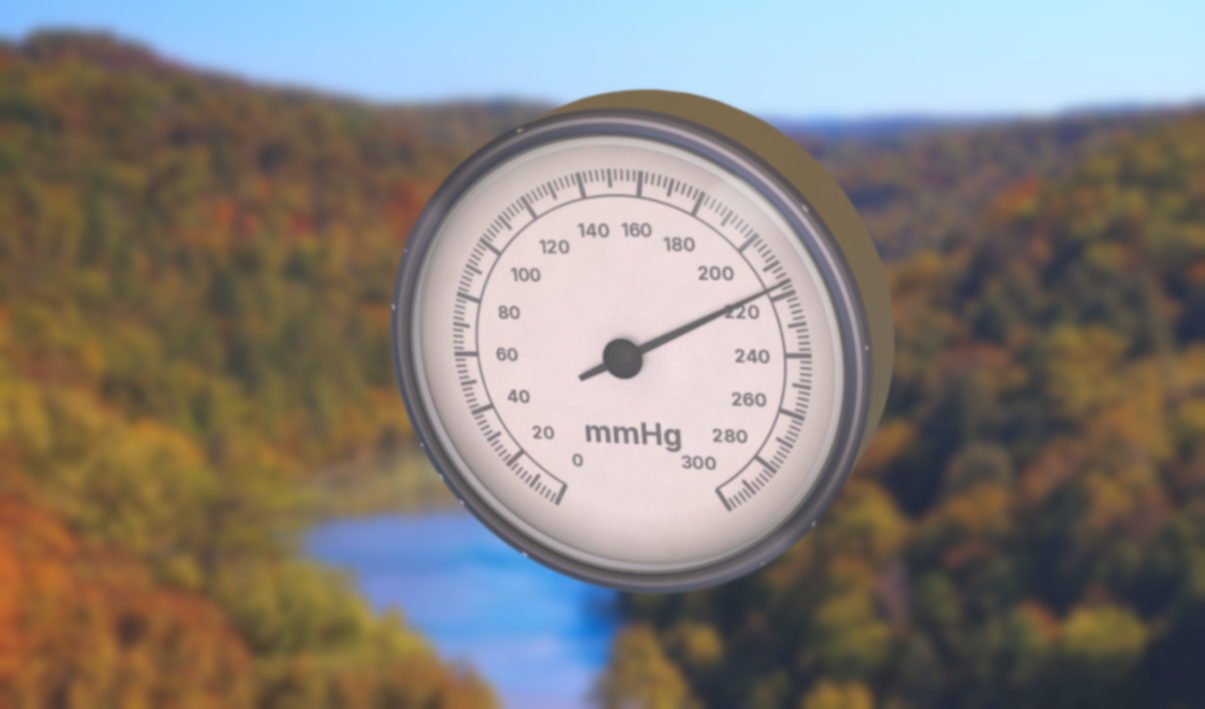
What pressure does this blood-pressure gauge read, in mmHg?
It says 216 mmHg
